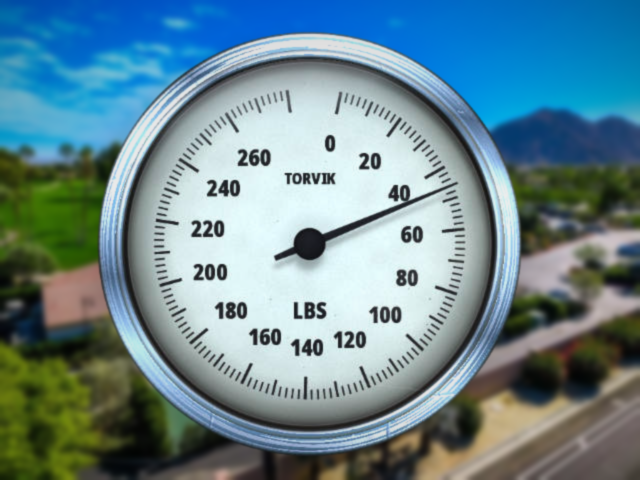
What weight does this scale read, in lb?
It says 46 lb
